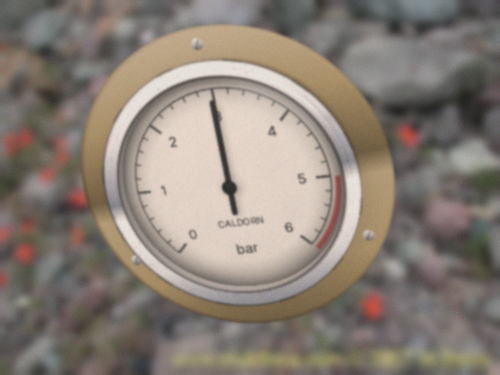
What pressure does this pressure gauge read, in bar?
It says 3 bar
